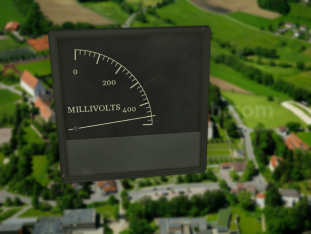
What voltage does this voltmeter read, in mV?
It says 460 mV
